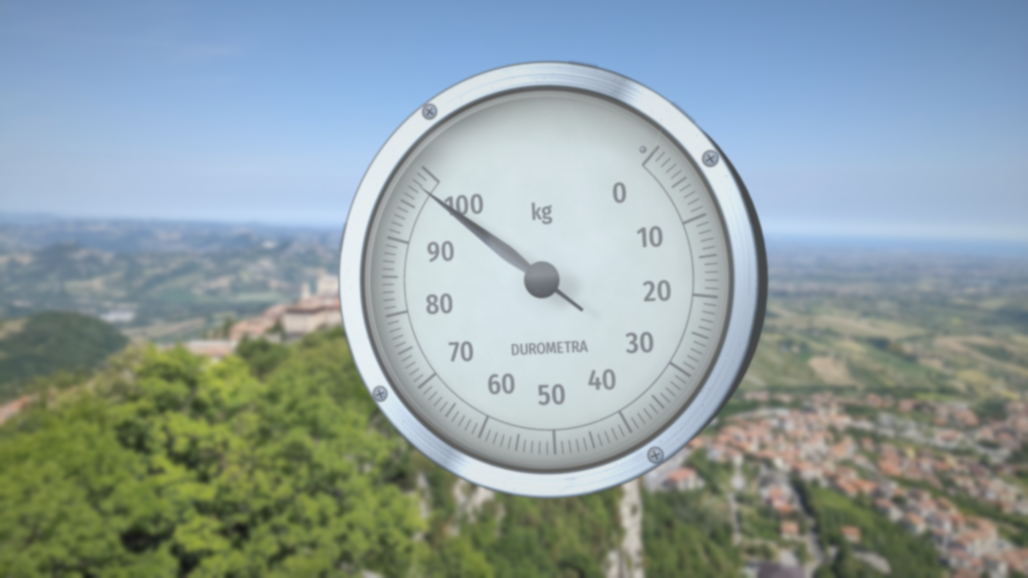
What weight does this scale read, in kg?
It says 98 kg
